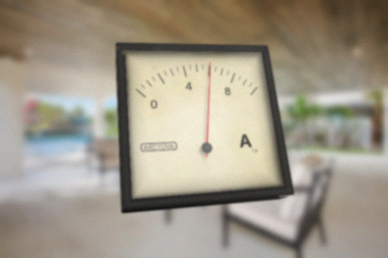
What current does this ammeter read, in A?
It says 6 A
